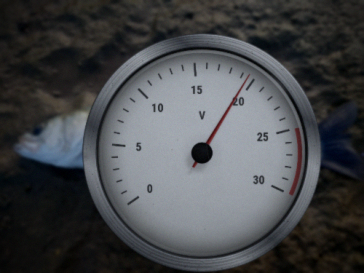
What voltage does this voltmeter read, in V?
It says 19.5 V
